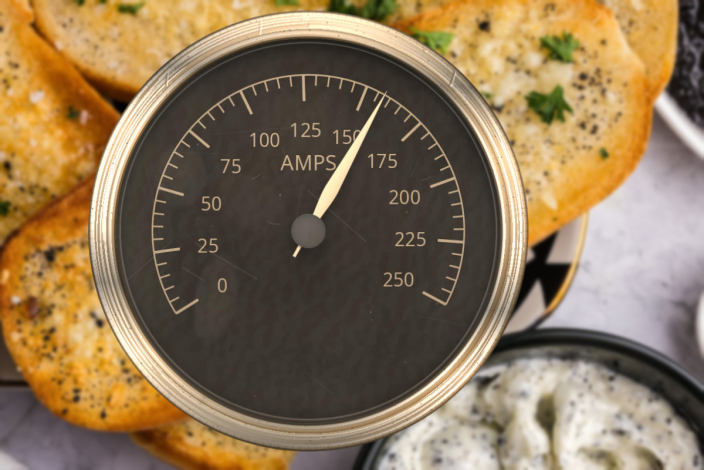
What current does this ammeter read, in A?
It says 157.5 A
